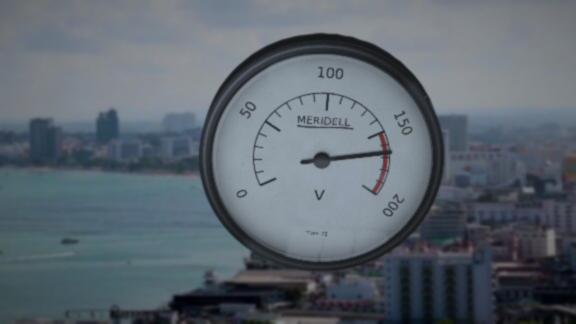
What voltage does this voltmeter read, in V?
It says 165 V
